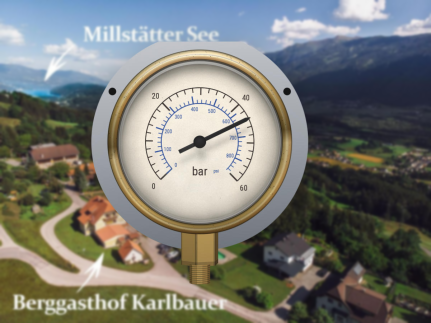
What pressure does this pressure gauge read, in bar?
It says 44 bar
